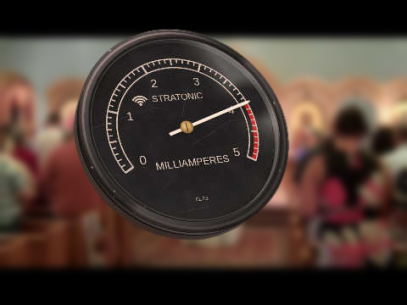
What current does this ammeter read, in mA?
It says 4 mA
